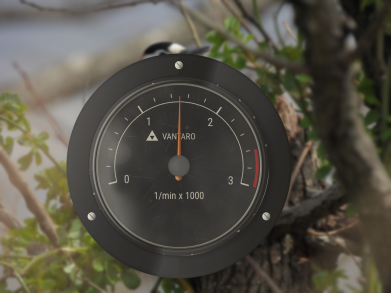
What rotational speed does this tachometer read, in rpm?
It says 1500 rpm
